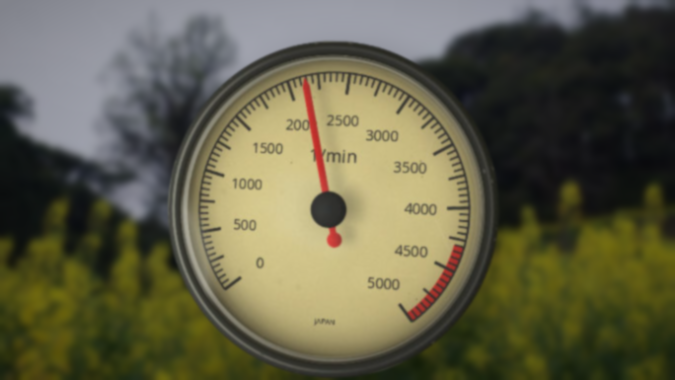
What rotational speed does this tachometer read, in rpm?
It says 2150 rpm
